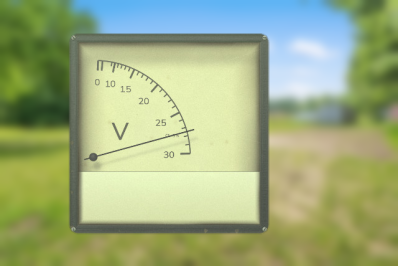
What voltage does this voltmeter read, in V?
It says 27.5 V
